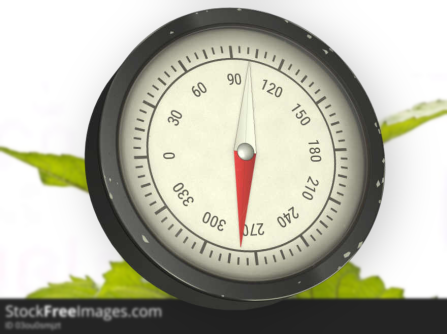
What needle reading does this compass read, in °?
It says 280 °
